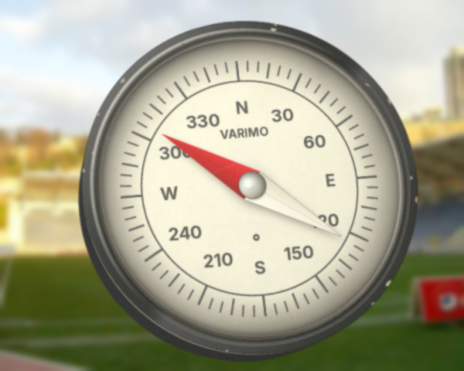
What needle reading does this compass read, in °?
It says 305 °
